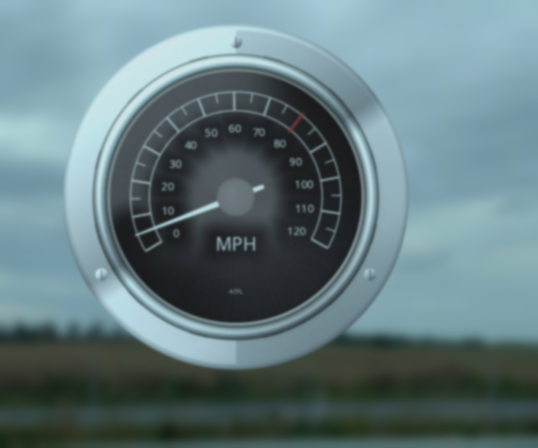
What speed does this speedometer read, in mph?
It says 5 mph
